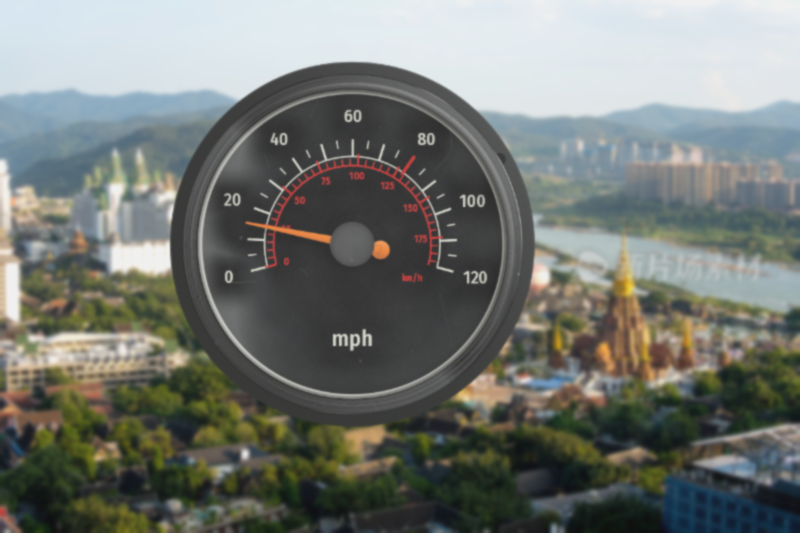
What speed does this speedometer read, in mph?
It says 15 mph
